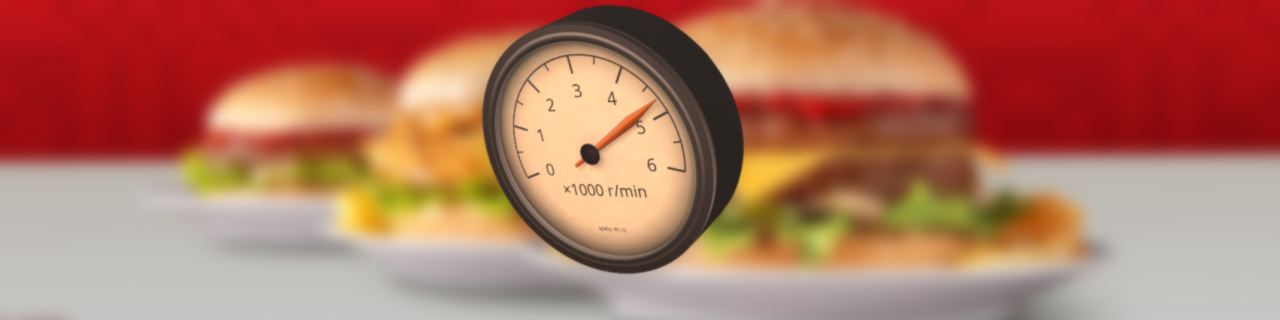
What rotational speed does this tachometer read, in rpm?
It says 4750 rpm
